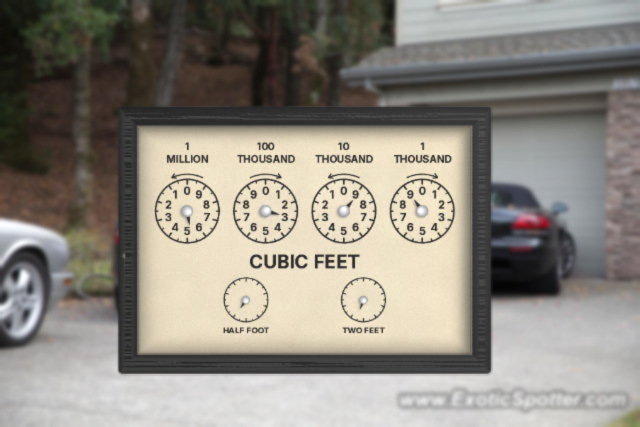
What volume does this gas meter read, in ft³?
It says 528900 ft³
